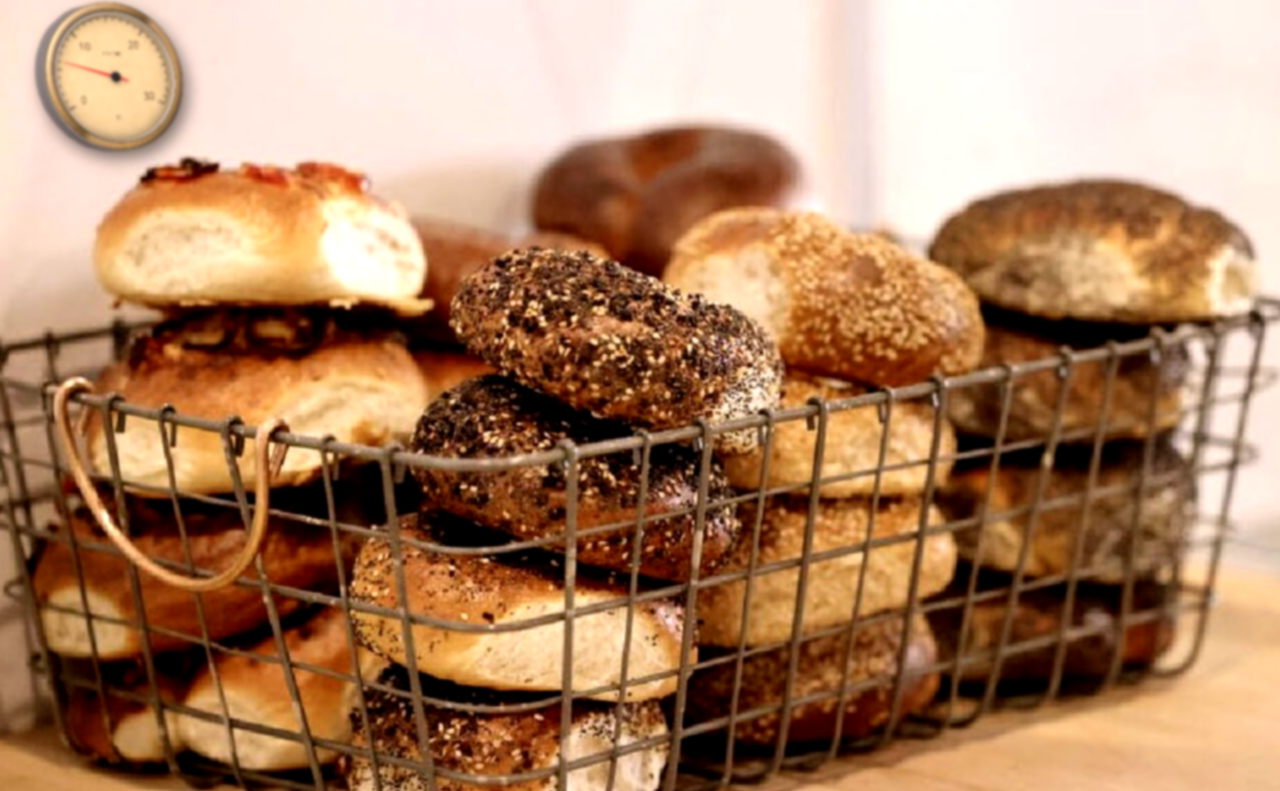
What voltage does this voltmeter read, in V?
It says 6 V
